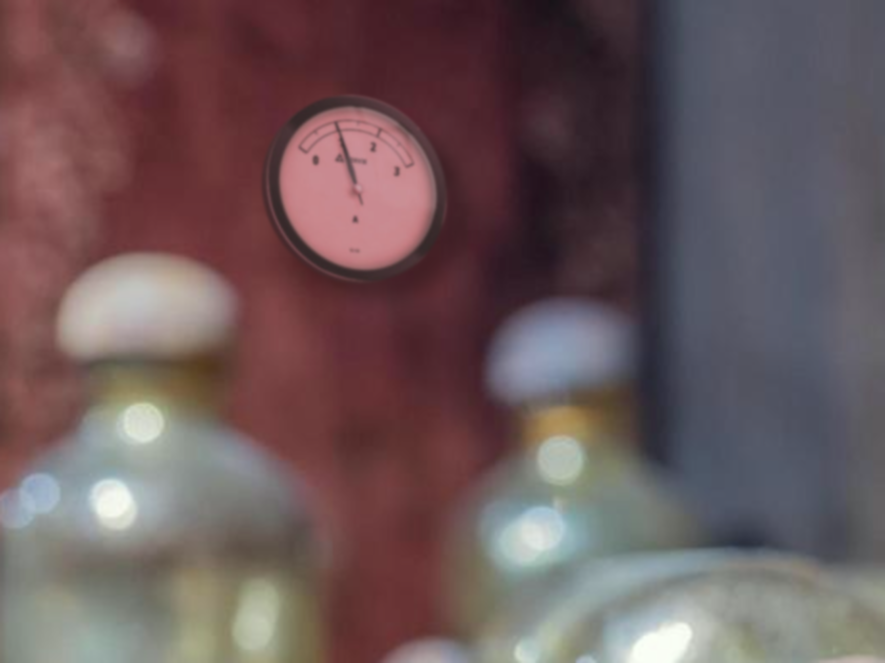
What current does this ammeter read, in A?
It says 1 A
